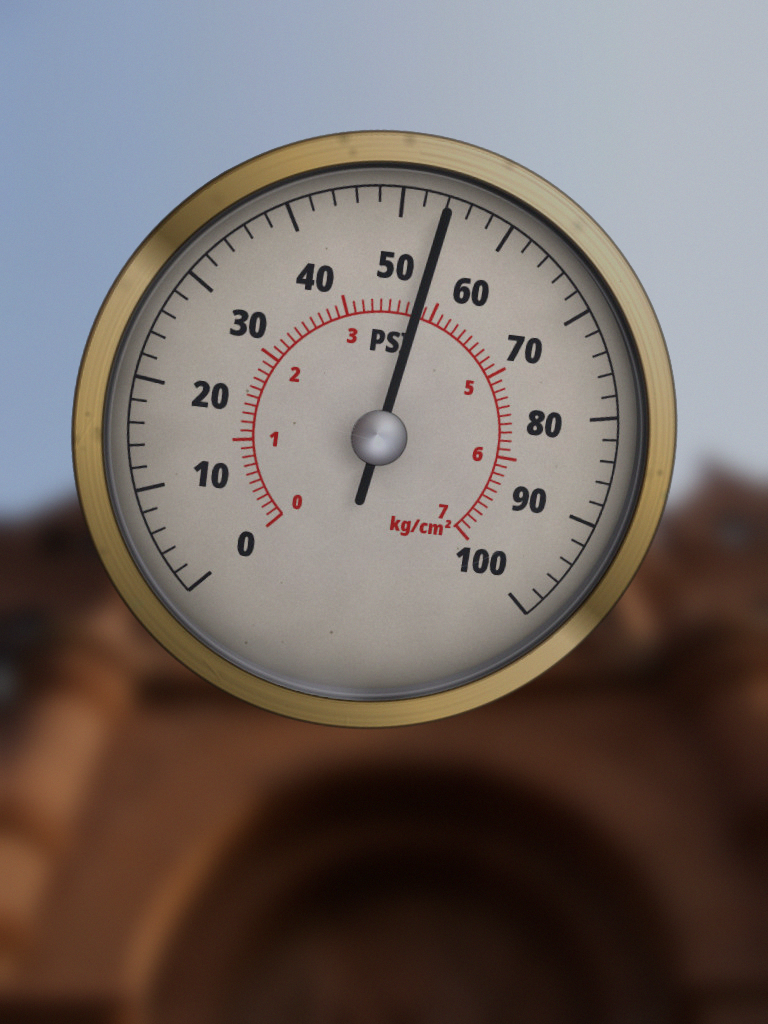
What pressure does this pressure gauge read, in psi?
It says 54 psi
